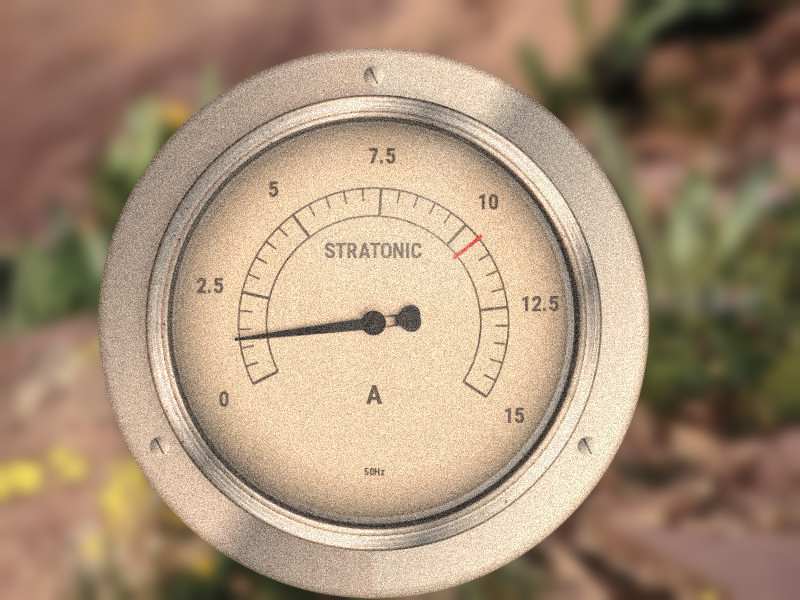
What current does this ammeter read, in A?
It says 1.25 A
